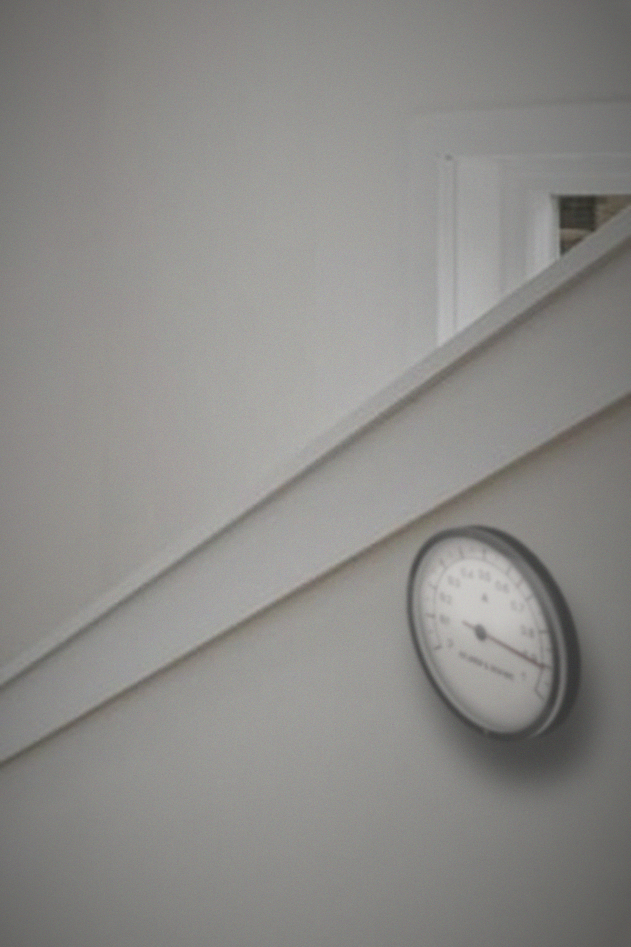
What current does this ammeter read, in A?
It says 0.9 A
